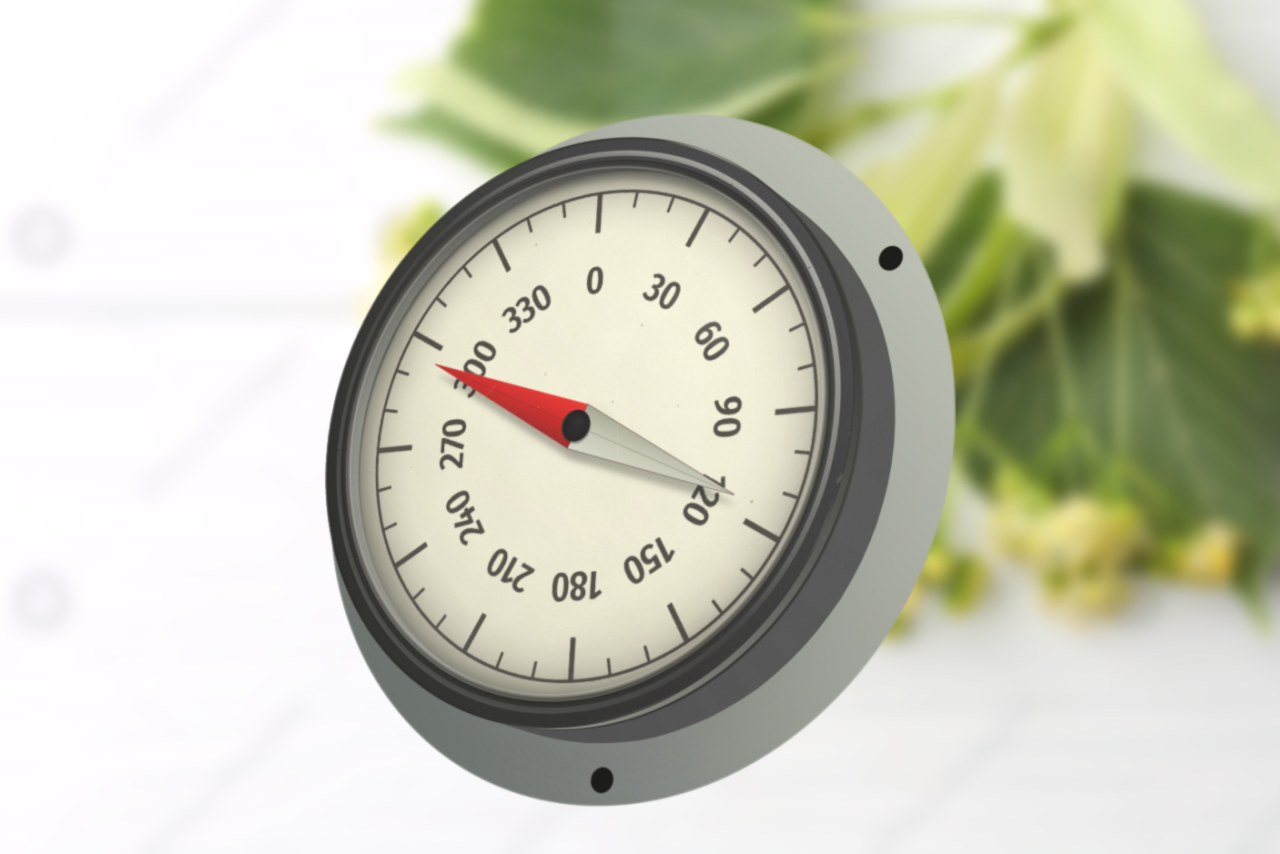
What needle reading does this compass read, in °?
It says 295 °
